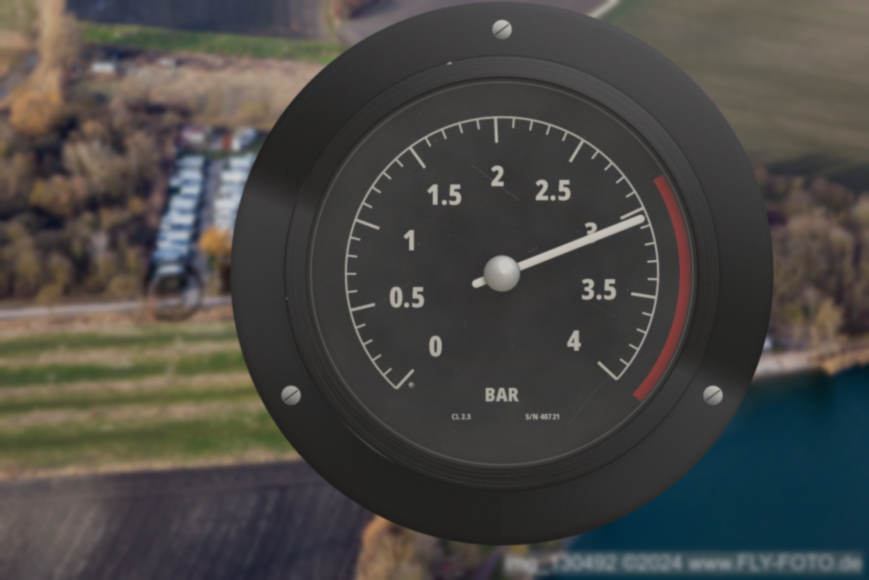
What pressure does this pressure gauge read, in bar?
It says 3.05 bar
